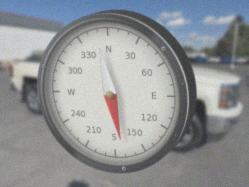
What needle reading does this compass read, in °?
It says 170 °
